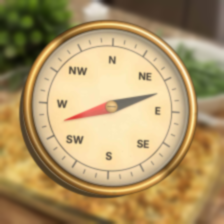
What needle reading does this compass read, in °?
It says 250 °
